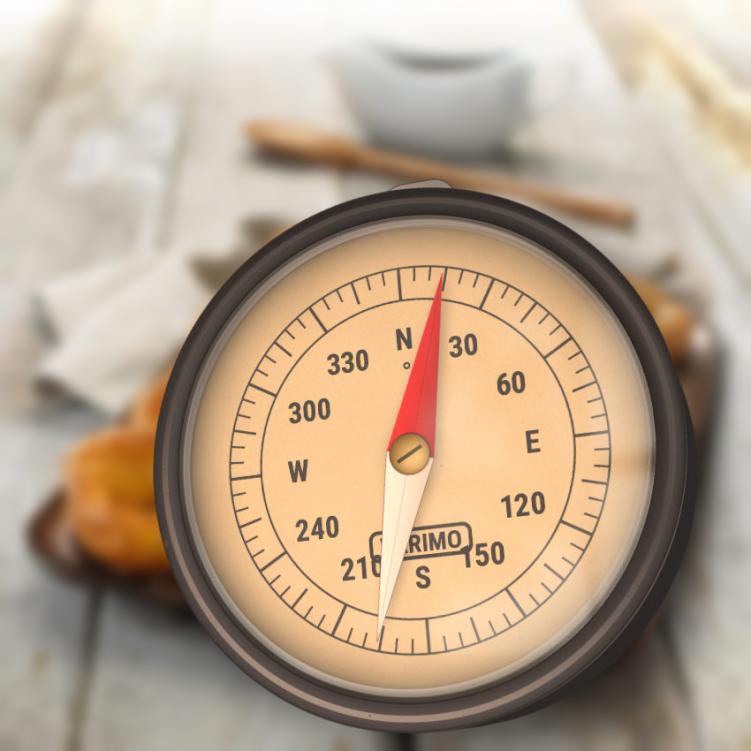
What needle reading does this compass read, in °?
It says 15 °
